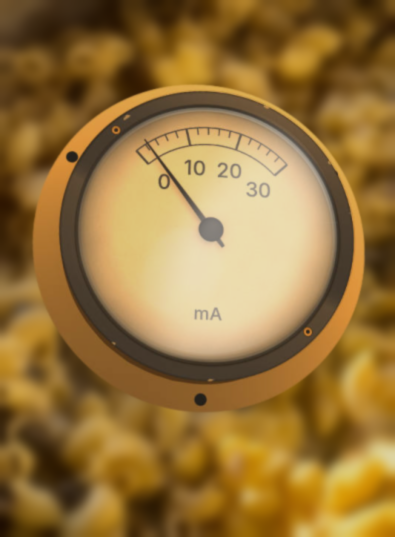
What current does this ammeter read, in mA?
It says 2 mA
